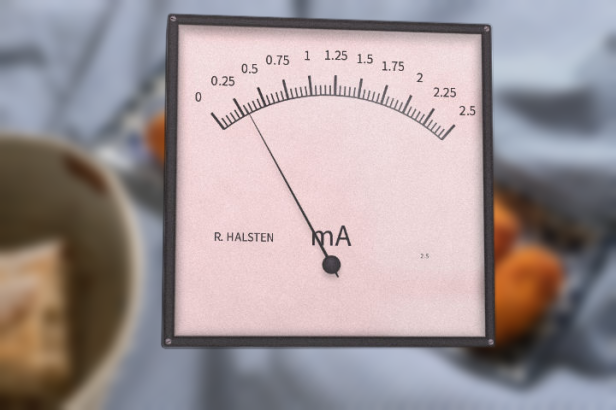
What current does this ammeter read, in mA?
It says 0.3 mA
